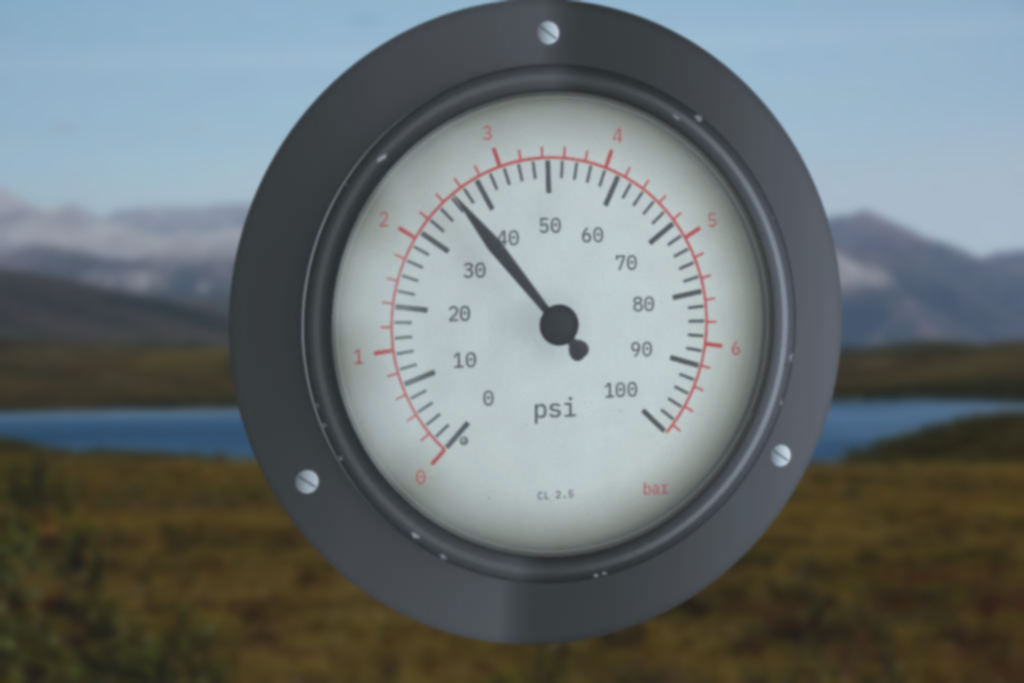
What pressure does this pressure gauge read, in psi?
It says 36 psi
